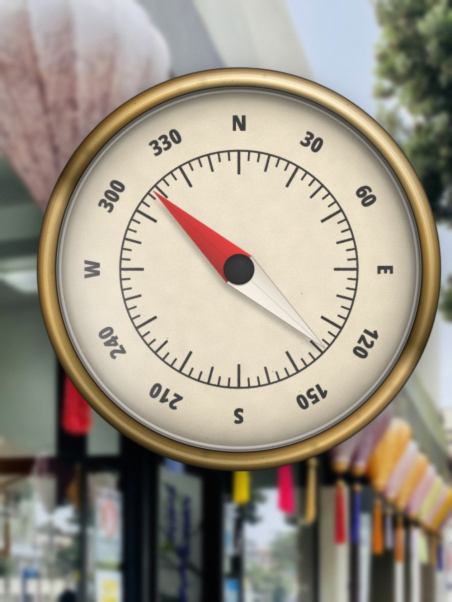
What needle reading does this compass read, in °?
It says 312.5 °
